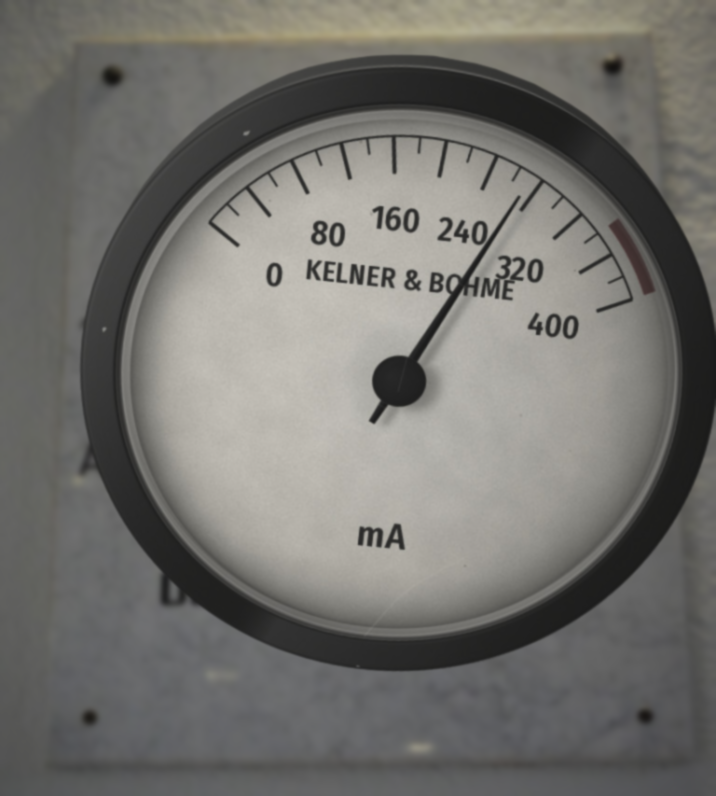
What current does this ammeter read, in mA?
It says 270 mA
